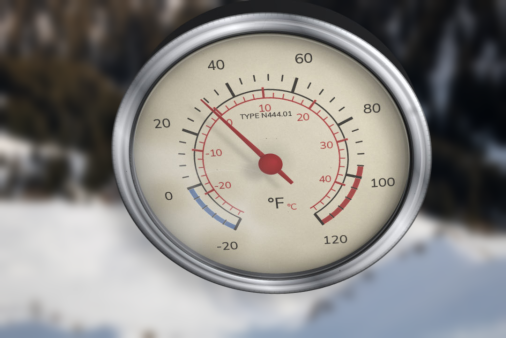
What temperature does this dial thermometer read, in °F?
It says 32 °F
